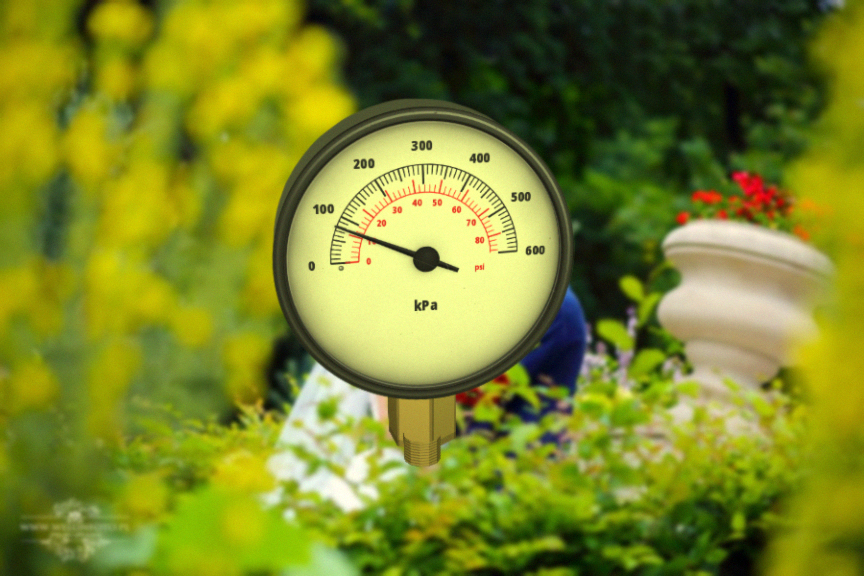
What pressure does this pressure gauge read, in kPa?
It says 80 kPa
